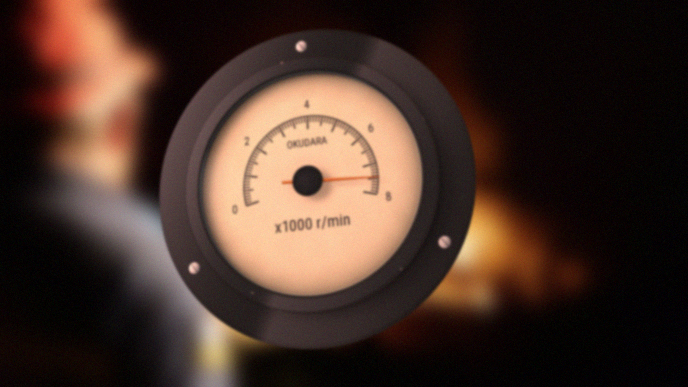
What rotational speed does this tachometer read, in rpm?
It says 7500 rpm
